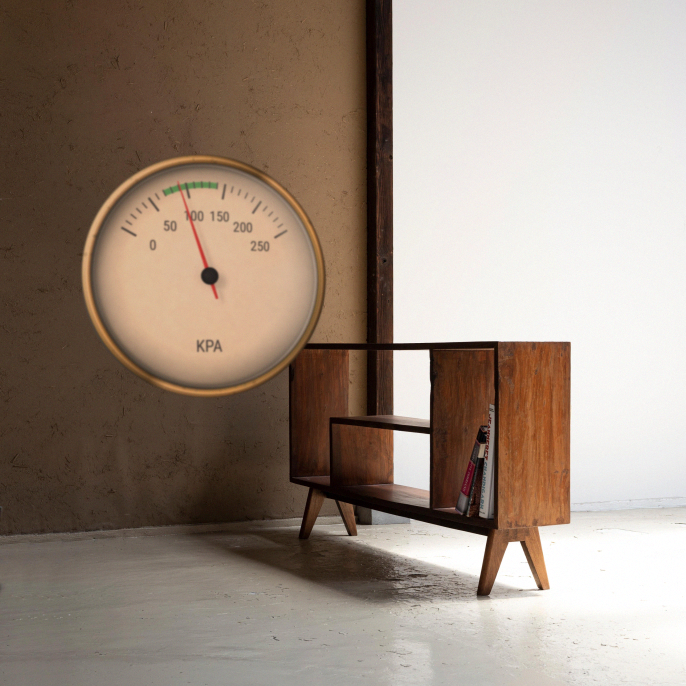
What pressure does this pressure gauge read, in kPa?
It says 90 kPa
